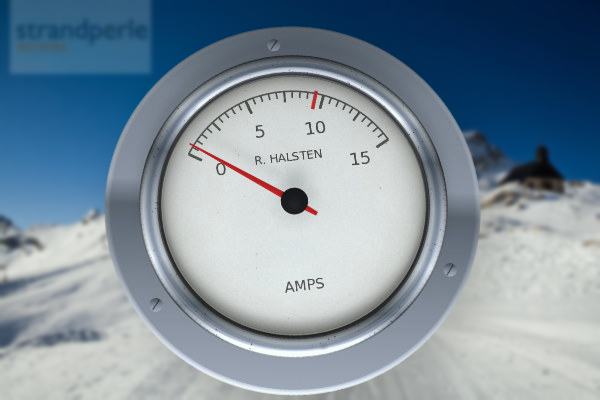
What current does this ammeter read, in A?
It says 0.5 A
